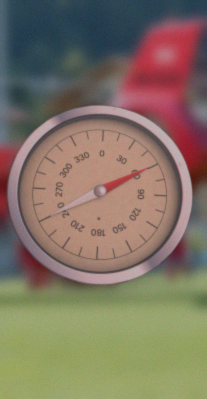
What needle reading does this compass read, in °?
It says 60 °
